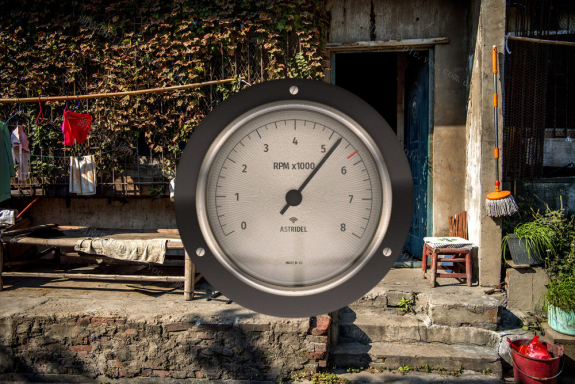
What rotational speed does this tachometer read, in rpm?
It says 5250 rpm
